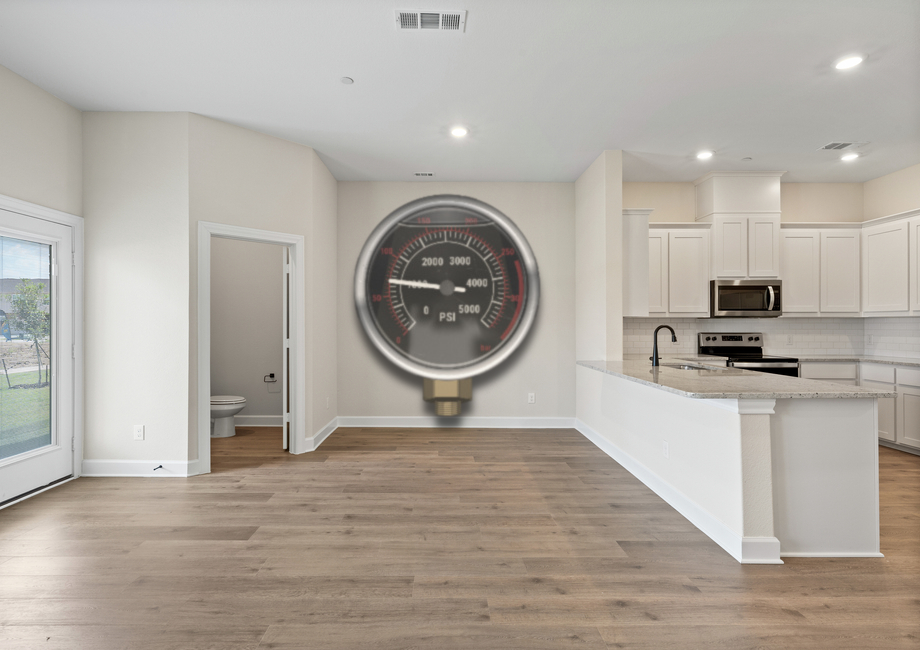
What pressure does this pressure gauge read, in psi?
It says 1000 psi
